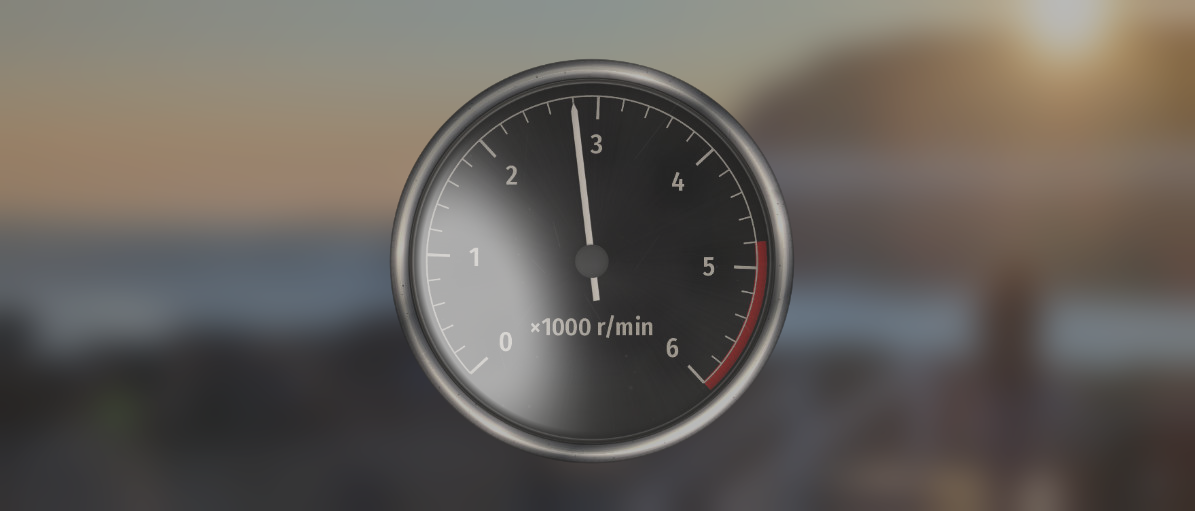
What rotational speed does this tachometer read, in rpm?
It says 2800 rpm
